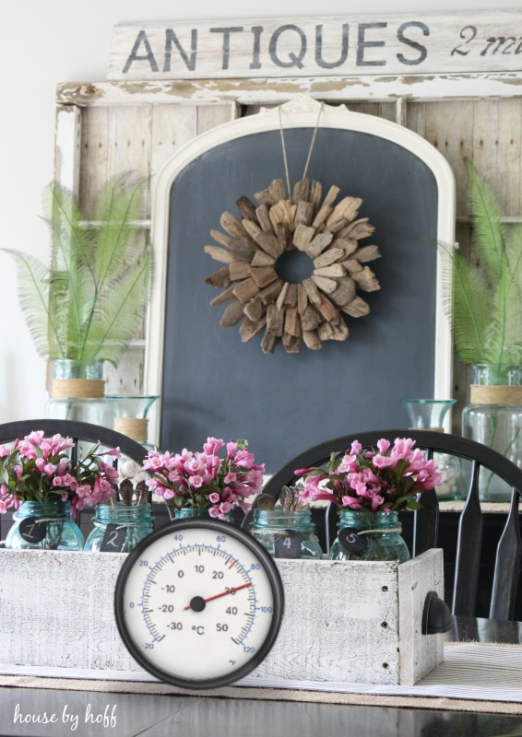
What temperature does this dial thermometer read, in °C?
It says 30 °C
